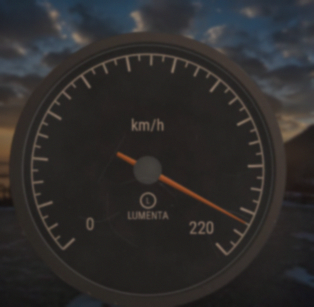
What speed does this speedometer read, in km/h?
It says 205 km/h
